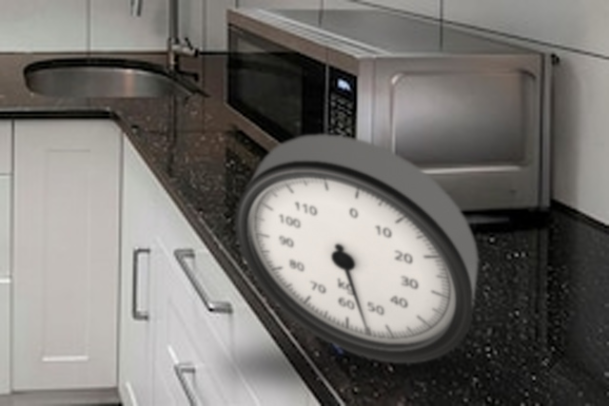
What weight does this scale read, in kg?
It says 55 kg
